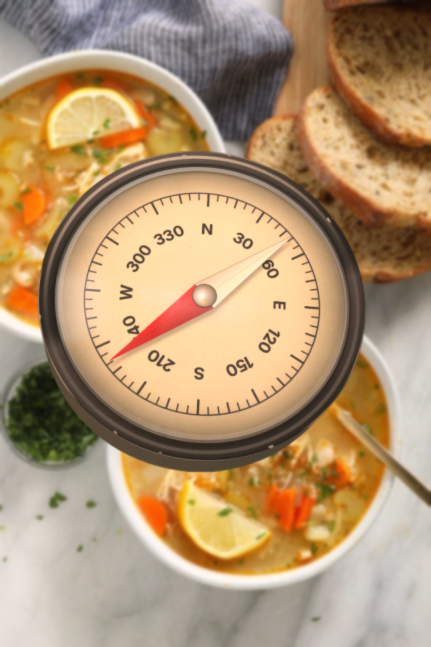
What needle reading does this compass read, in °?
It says 230 °
